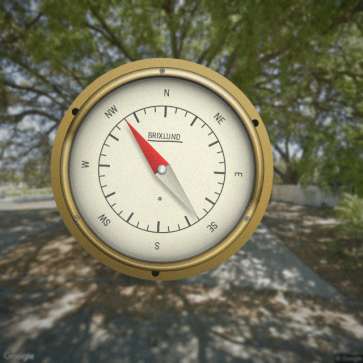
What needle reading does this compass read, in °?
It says 320 °
